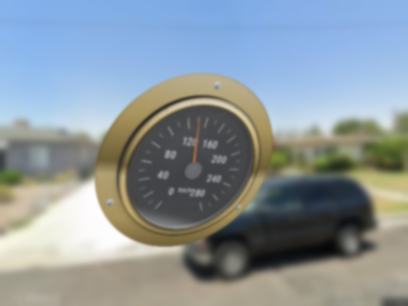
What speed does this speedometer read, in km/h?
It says 130 km/h
